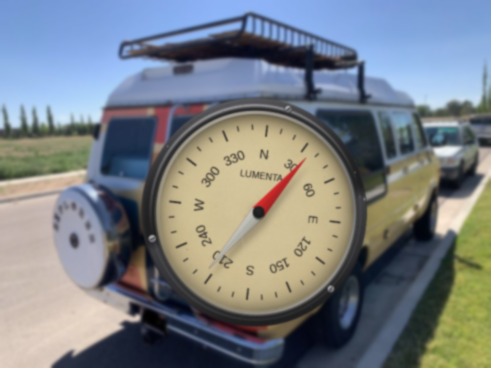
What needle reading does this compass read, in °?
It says 35 °
